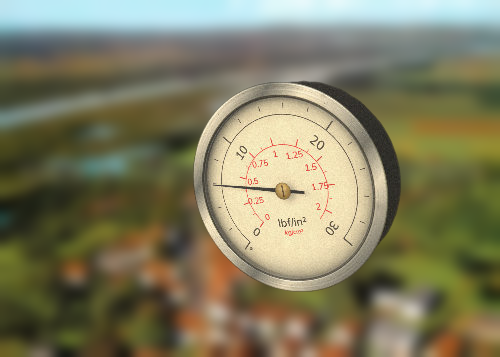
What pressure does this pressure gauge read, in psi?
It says 6 psi
